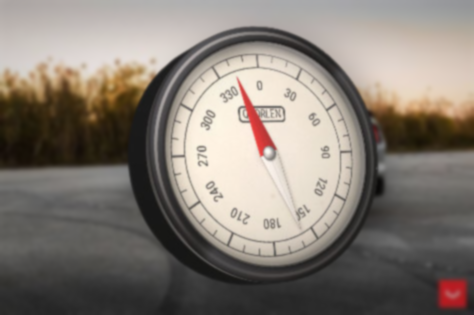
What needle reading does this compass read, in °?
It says 340 °
